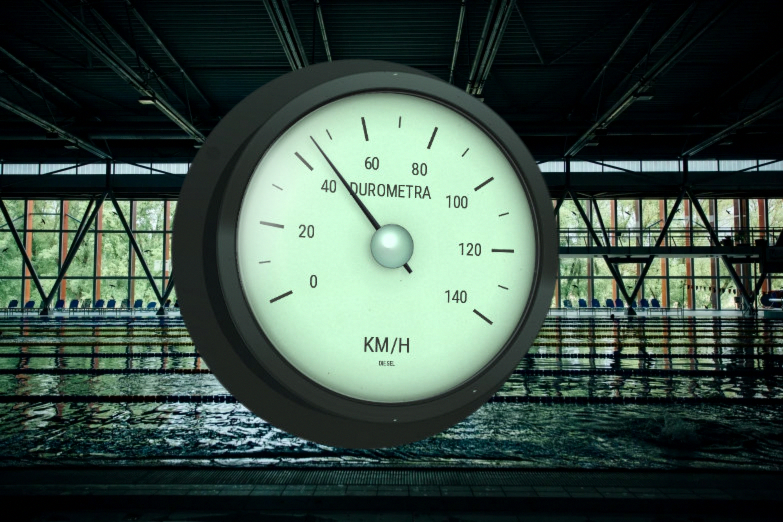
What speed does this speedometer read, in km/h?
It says 45 km/h
